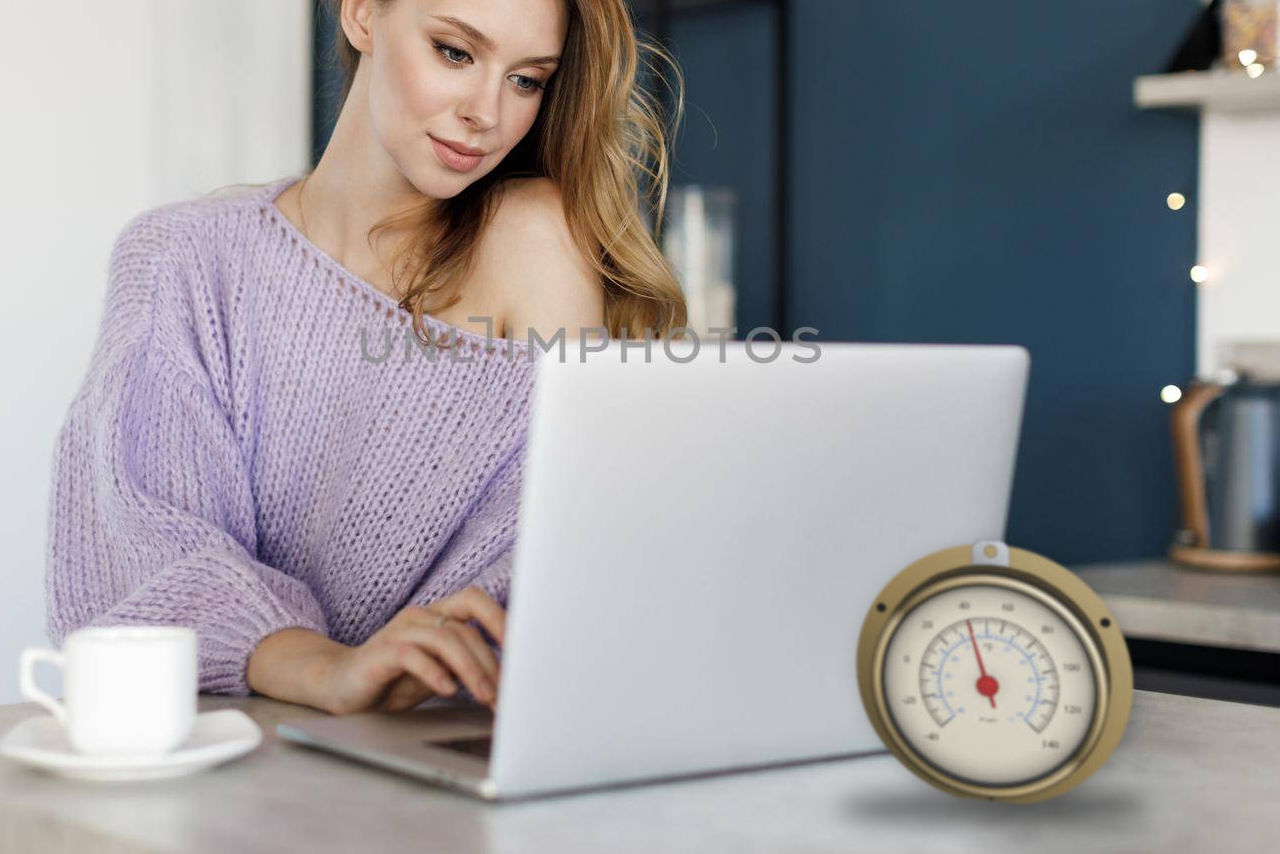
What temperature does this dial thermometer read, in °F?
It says 40 °F
